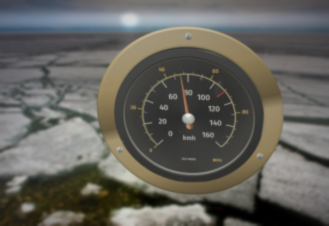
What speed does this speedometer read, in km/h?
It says 75 km/h
